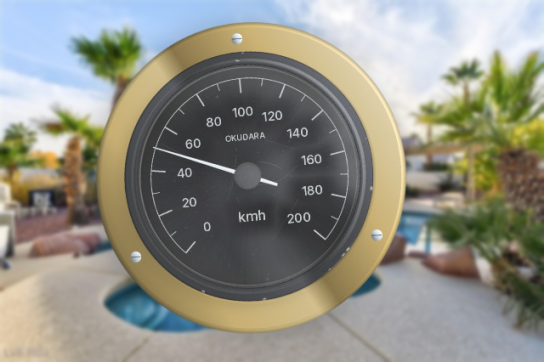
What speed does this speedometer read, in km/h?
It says 50 km/h
